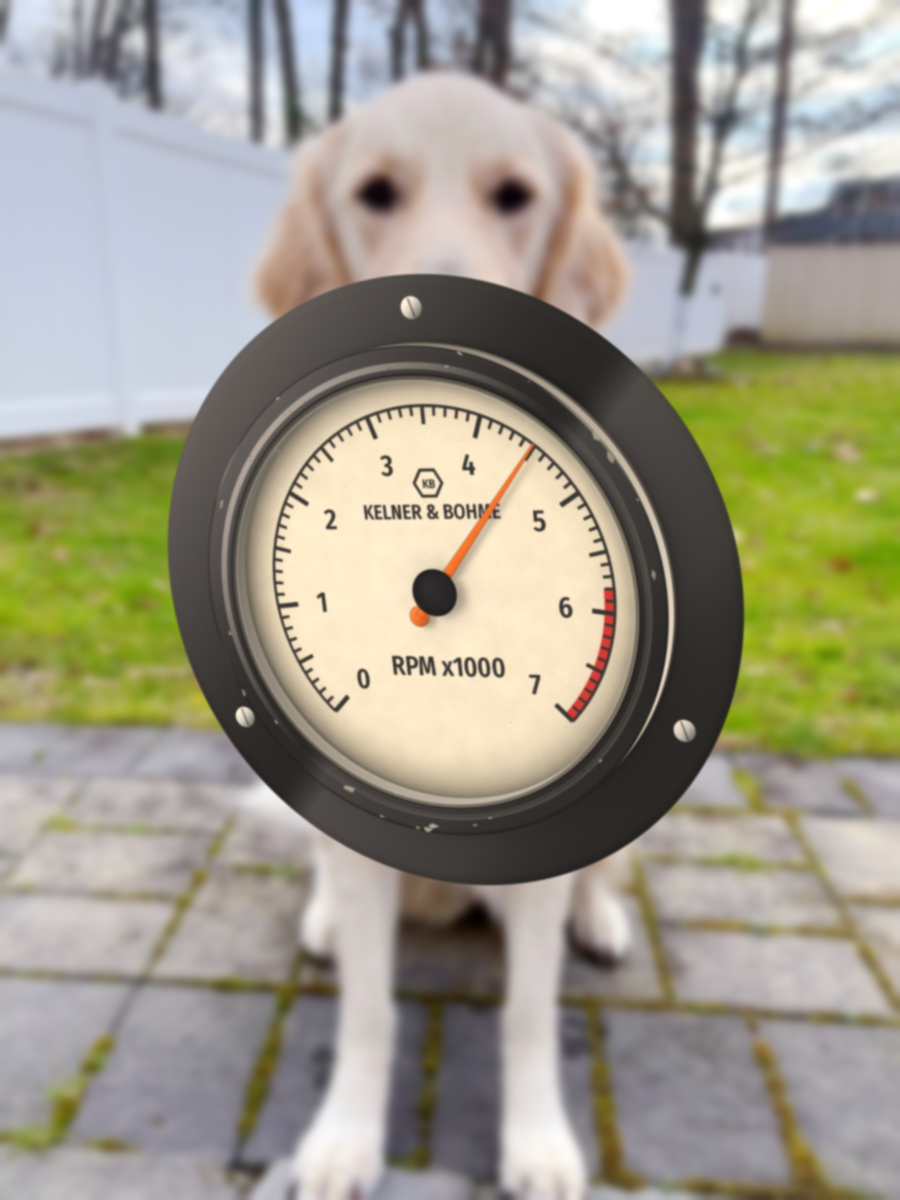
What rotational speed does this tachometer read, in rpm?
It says 4500 rpm
